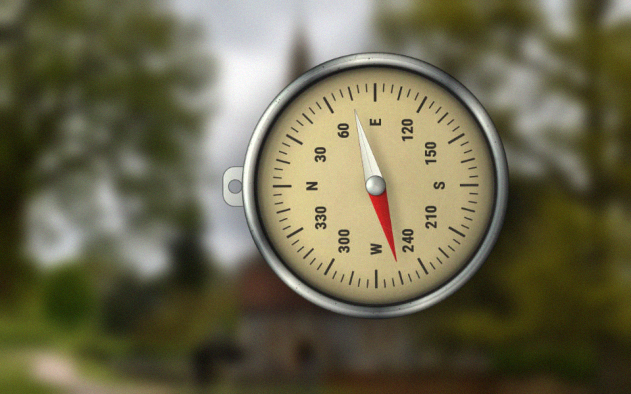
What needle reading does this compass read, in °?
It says 255 °
